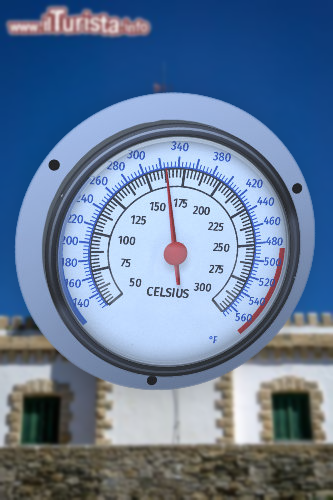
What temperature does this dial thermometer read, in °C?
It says 162.5 °C
